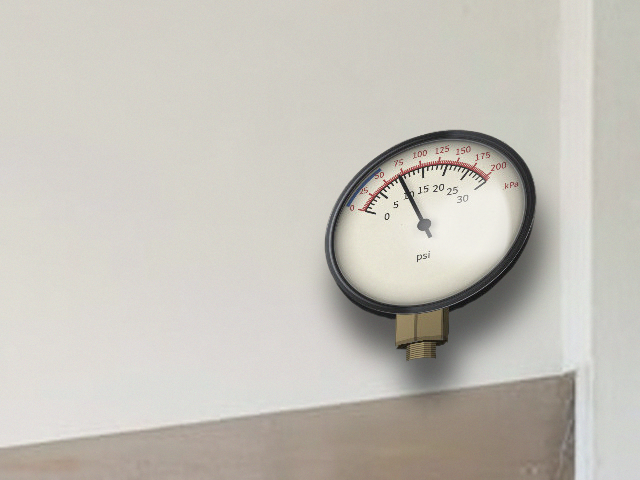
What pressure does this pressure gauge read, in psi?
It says 10 psi
